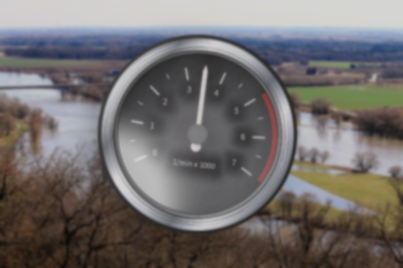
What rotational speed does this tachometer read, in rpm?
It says 3500 rpm
